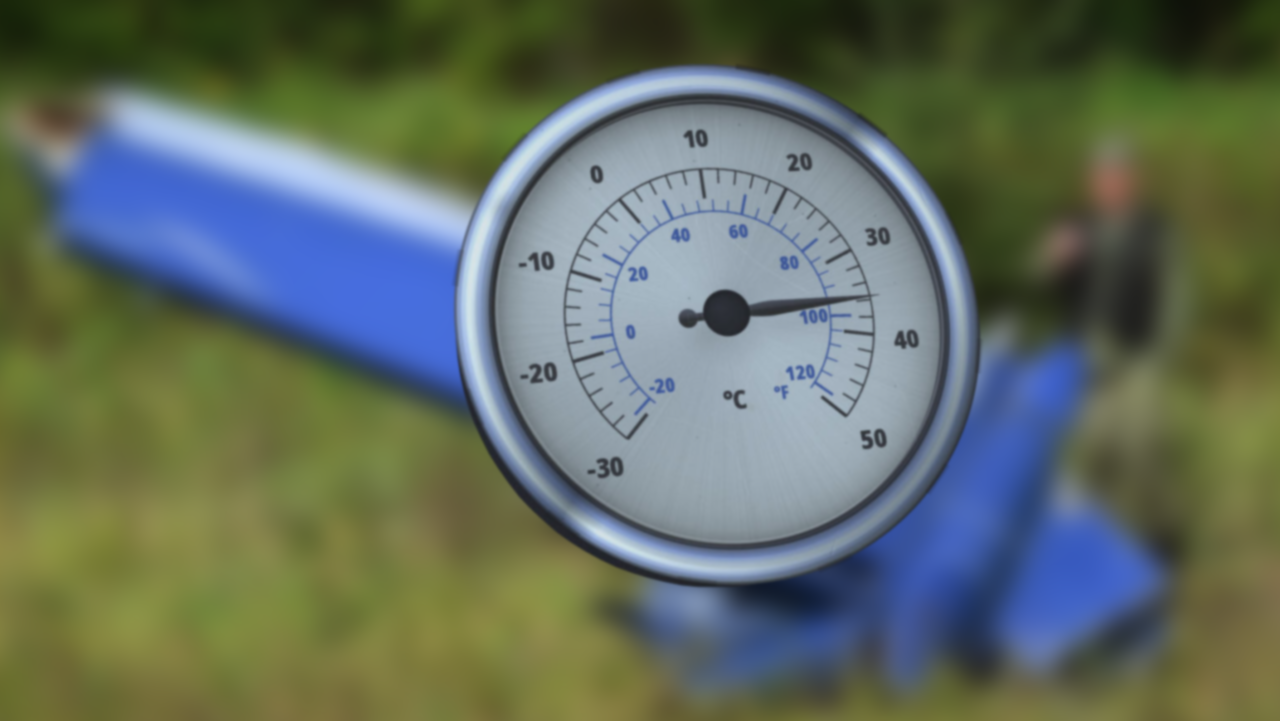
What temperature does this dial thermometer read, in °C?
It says 36 °C
